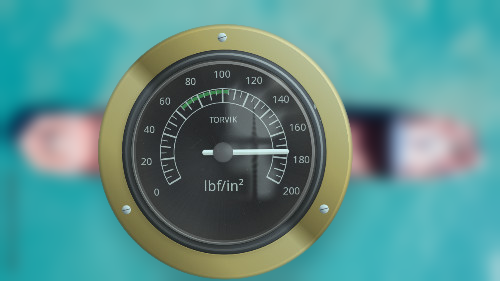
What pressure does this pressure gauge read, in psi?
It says 175 psi
